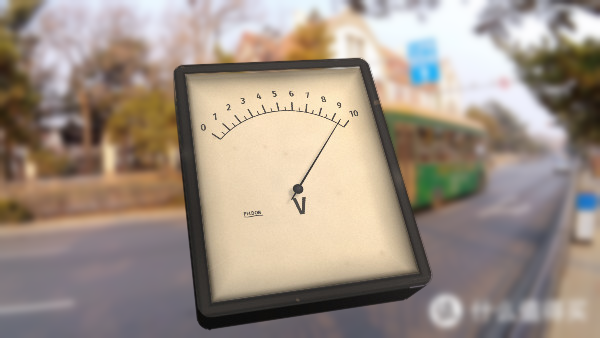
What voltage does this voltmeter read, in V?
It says 9.5 V
